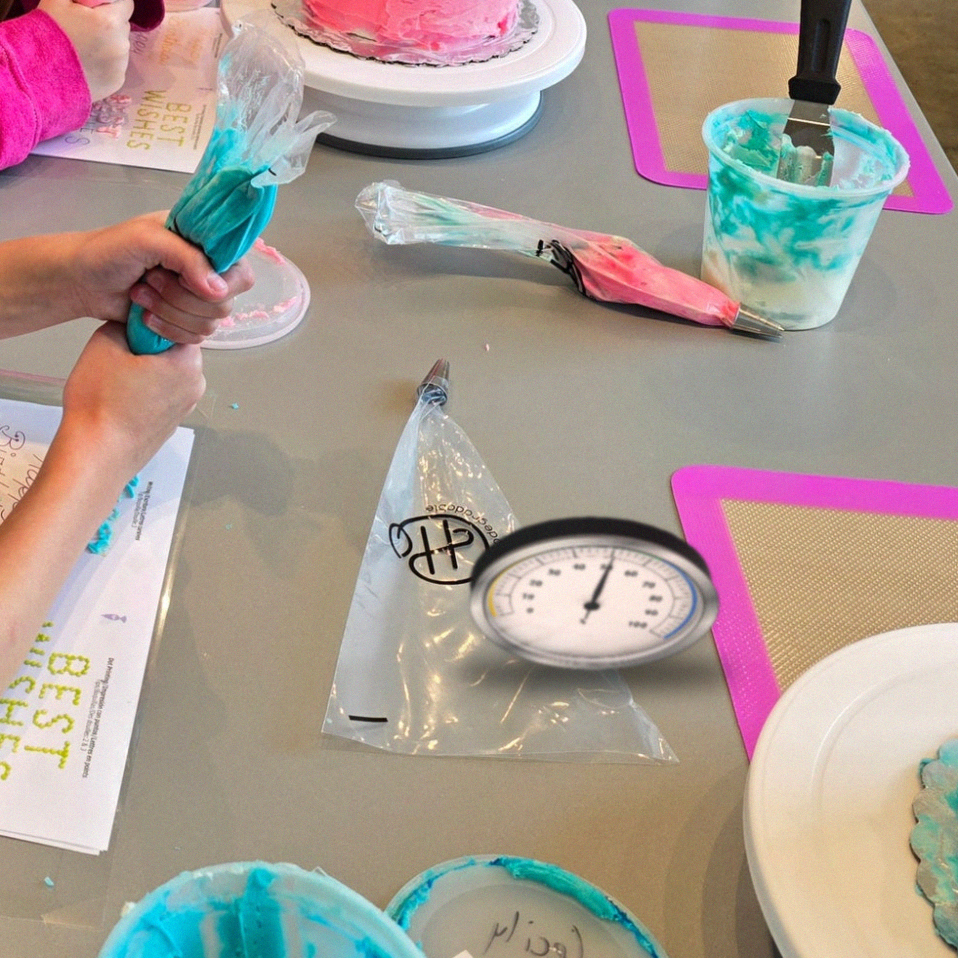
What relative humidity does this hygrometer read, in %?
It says 50 %
